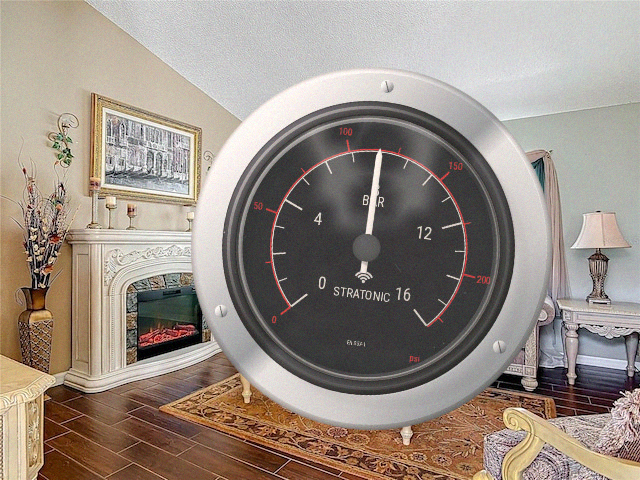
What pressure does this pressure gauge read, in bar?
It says 8 bar
